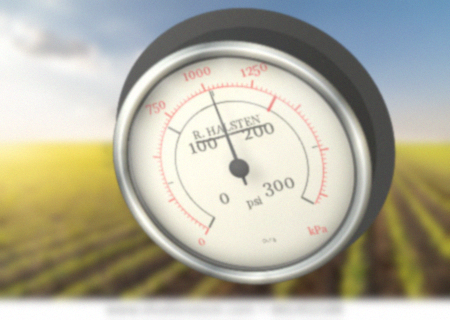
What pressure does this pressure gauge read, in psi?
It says 150 psi
